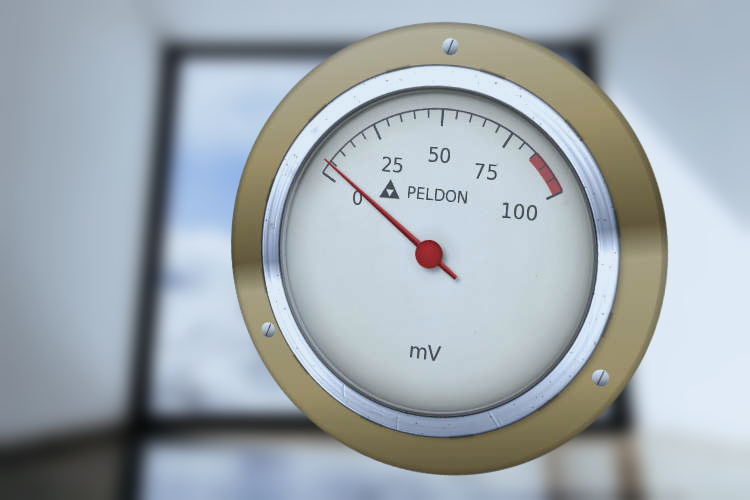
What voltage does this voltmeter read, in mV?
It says 5 mV
